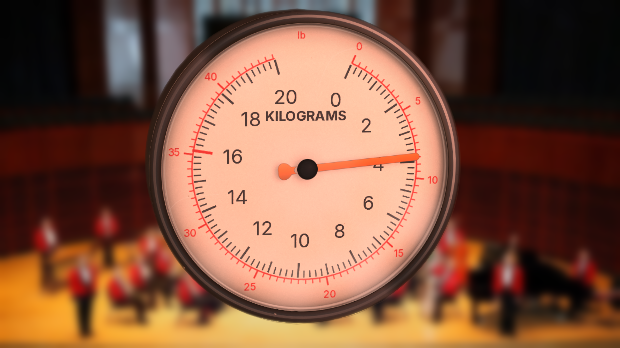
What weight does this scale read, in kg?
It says 3.8 kg
